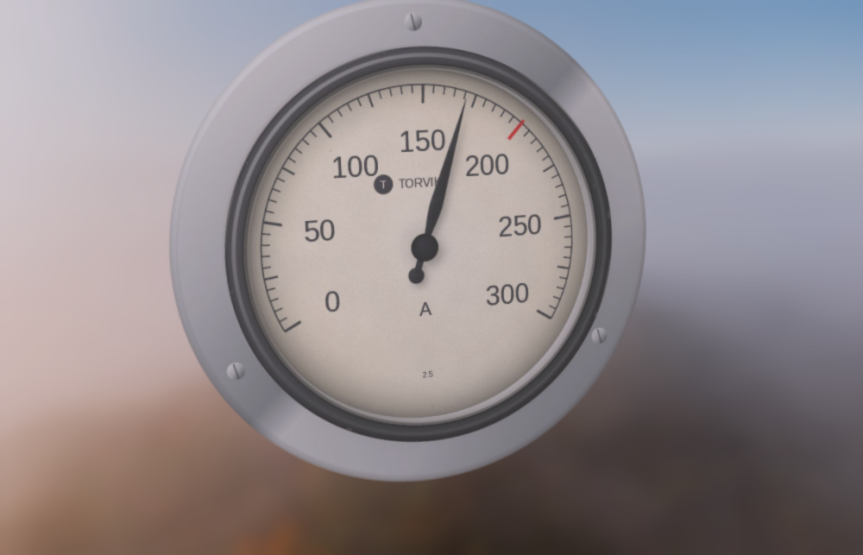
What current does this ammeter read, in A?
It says 170 A
